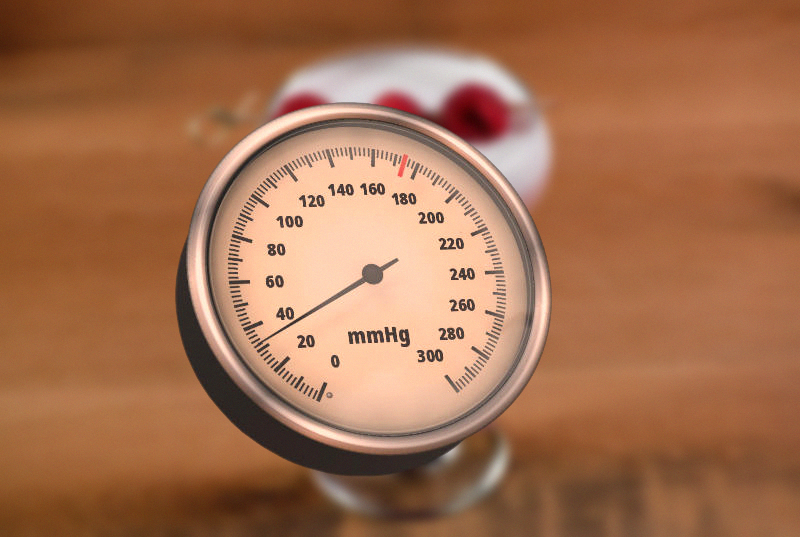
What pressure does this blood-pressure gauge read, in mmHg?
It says 32 mmHg
